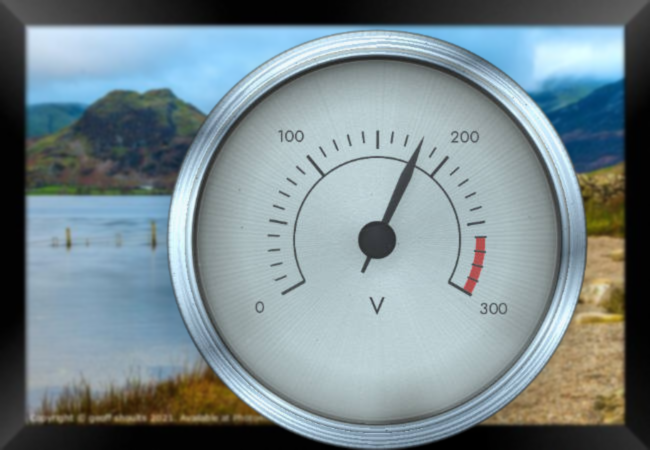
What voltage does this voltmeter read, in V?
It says 180 V
